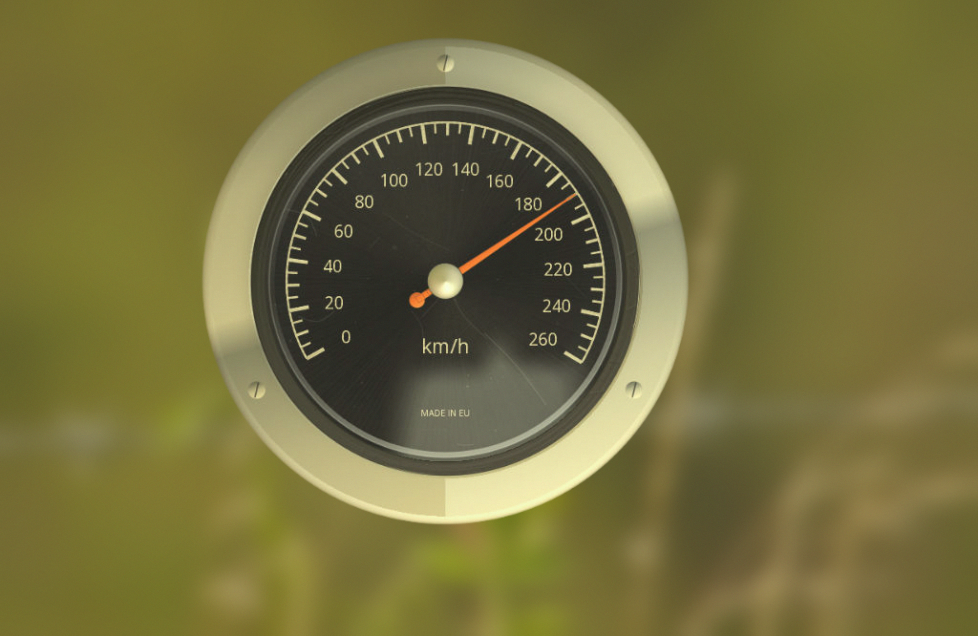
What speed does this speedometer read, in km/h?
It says 190 km/h
